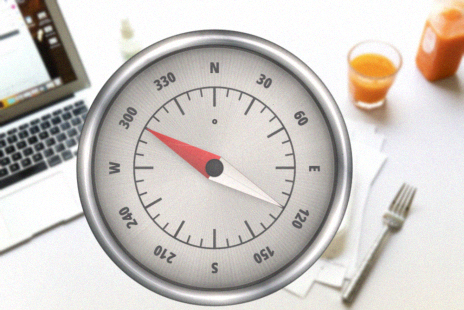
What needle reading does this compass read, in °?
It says 300 °
